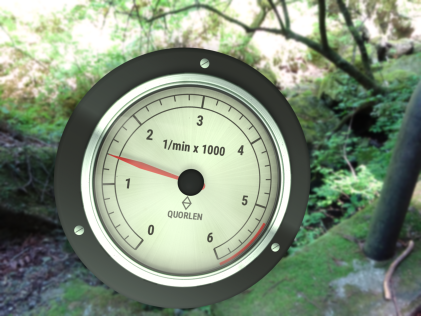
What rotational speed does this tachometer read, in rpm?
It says 1400 rpm
